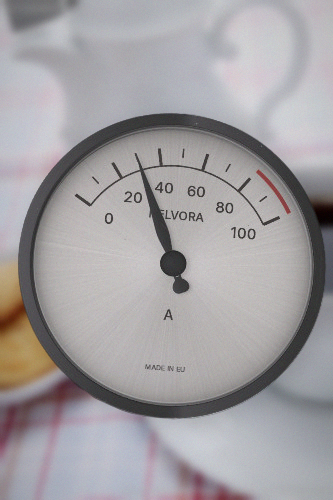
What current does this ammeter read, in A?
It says 30 A
